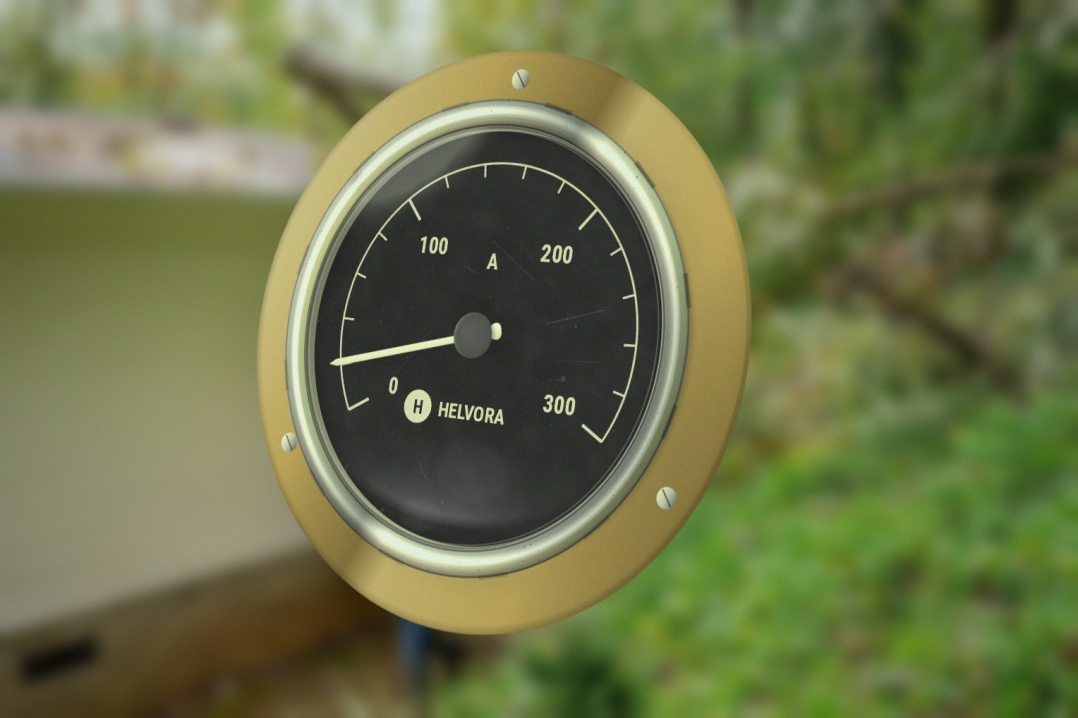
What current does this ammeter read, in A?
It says 20 A
